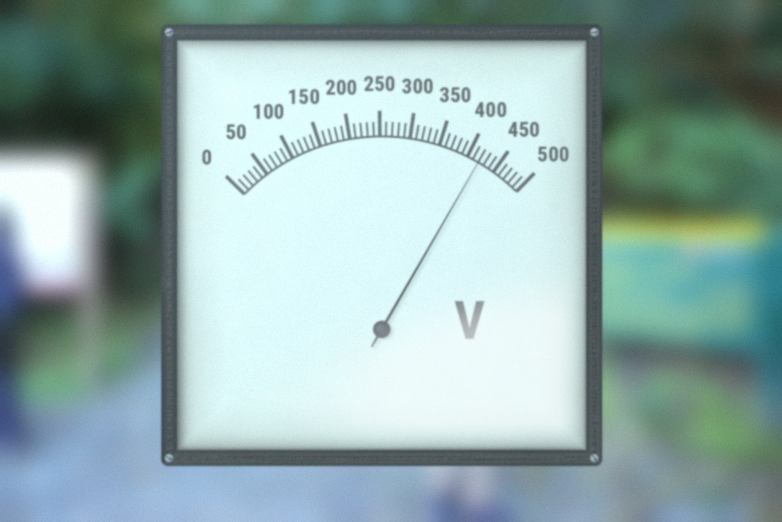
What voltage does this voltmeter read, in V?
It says 420 V
